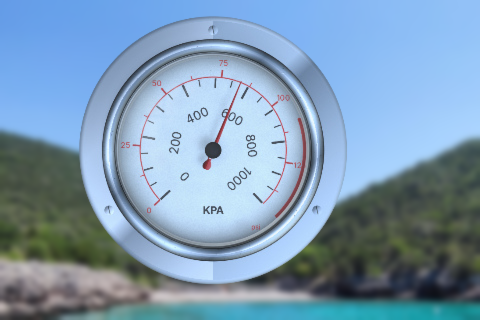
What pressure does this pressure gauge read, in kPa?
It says 575 kPa
